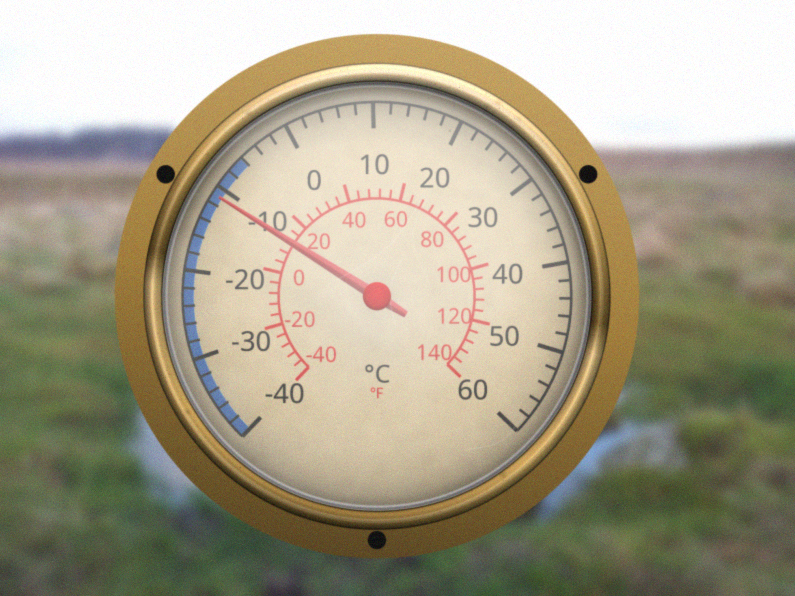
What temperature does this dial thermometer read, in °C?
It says -11 °C
